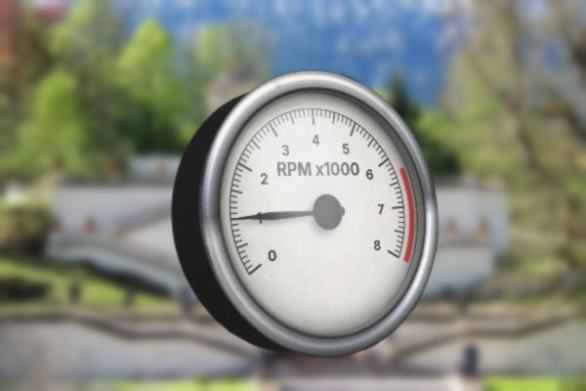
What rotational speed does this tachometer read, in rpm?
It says 1000 rpm
